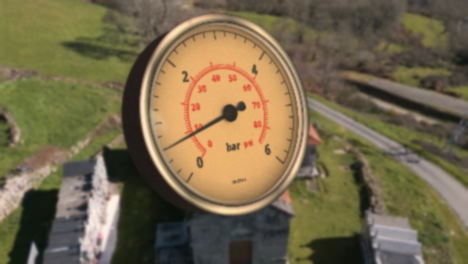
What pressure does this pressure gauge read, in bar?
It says 0.6 bar
